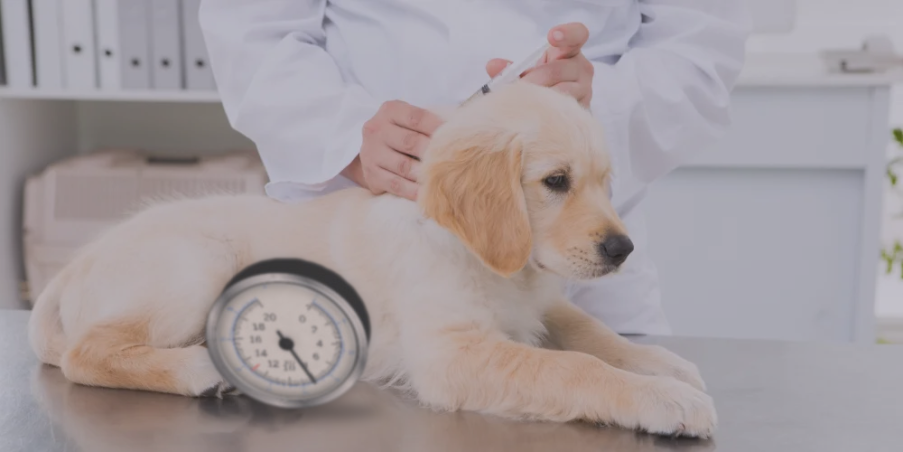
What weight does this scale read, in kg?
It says 8 kg
